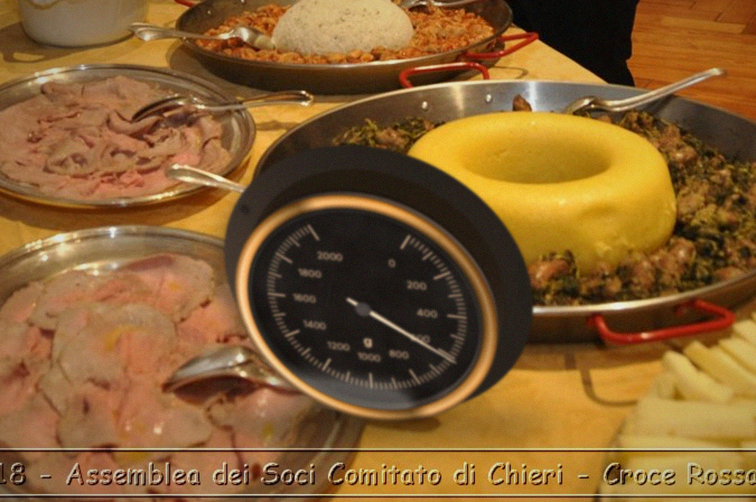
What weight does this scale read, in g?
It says 600 g
